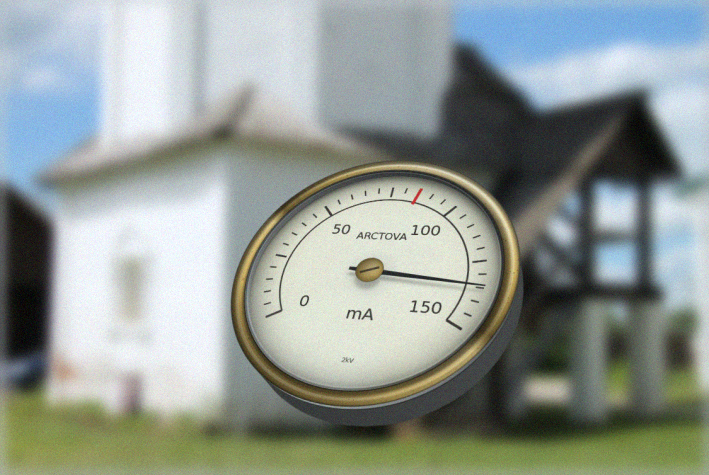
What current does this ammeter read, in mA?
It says 135 mA
